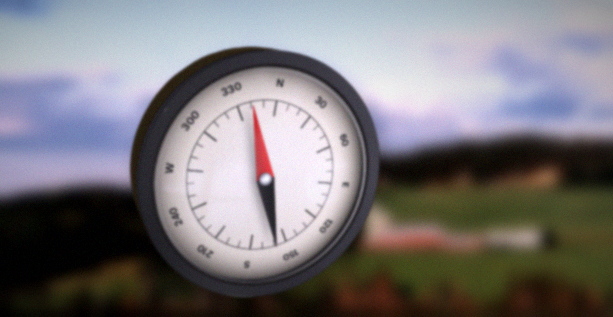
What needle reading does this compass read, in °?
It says 340 °
